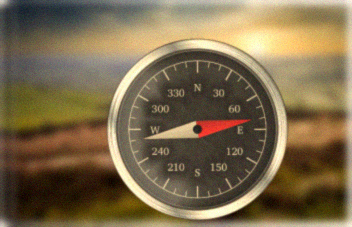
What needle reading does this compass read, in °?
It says 80 °
